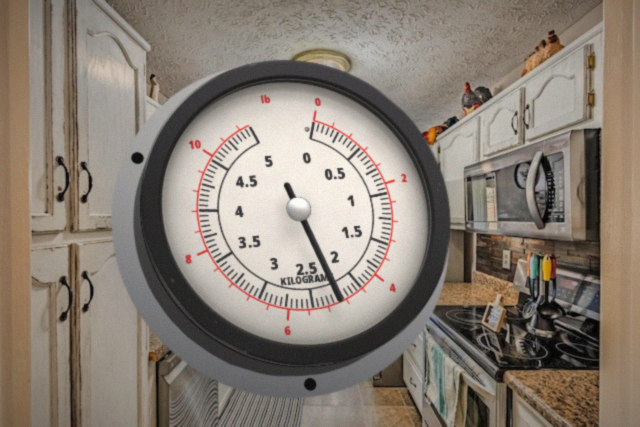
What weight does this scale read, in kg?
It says 2.25 kg
